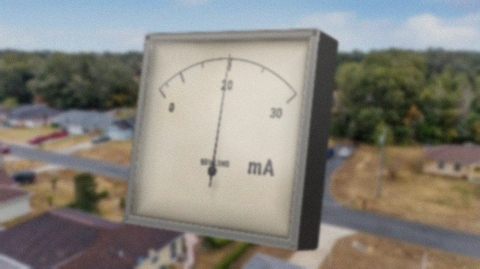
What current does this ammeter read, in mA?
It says 20 mA
